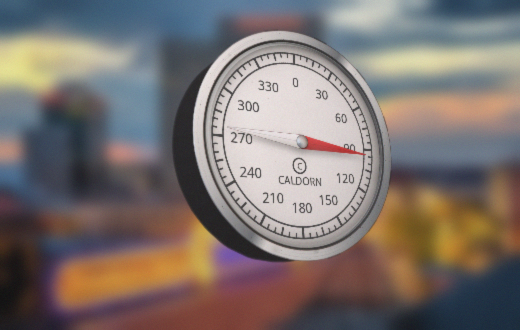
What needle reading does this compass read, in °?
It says 95 °
